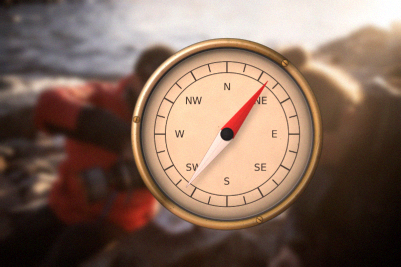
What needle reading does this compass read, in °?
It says 37.5 °
